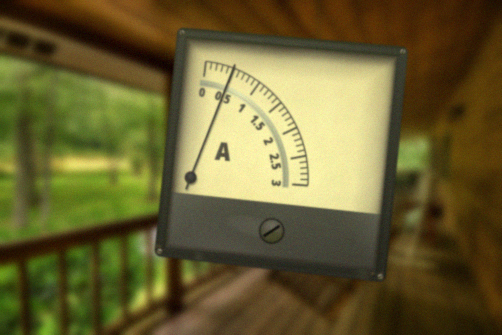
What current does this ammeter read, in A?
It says 0.5 A
